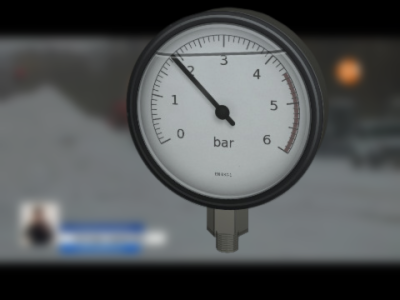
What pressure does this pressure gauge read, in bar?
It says 1.9 bar
